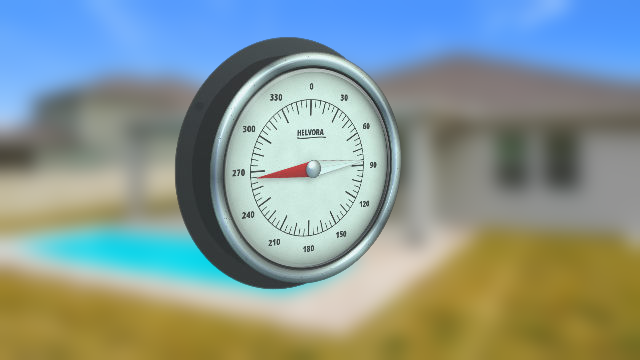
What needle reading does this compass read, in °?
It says 265 °
